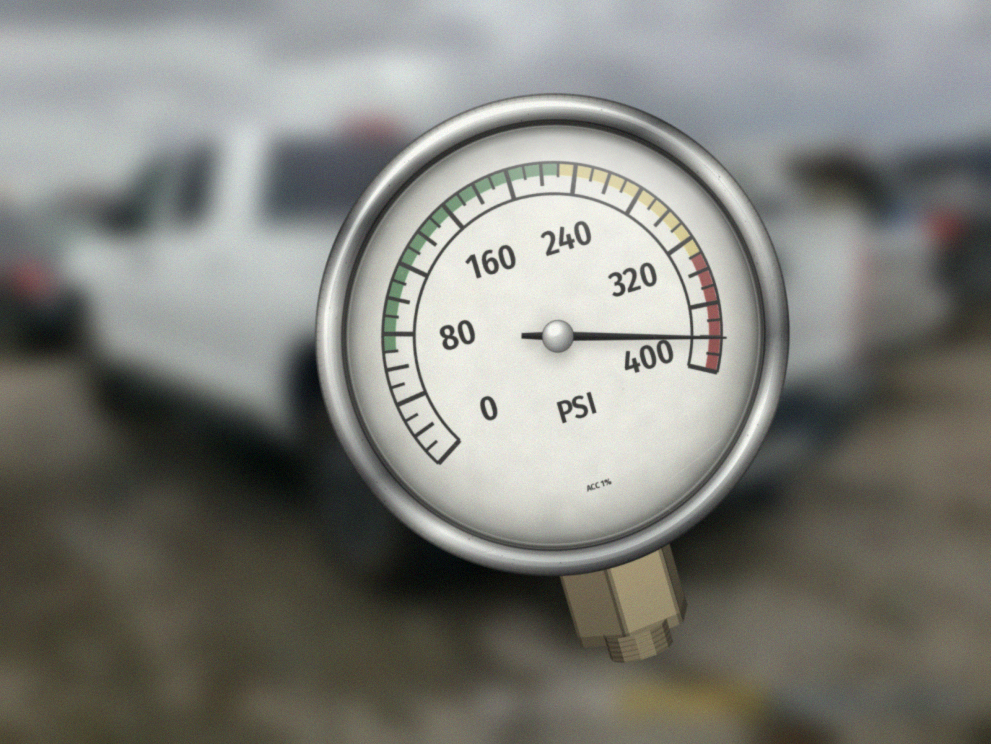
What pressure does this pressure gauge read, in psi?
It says 380 psi
